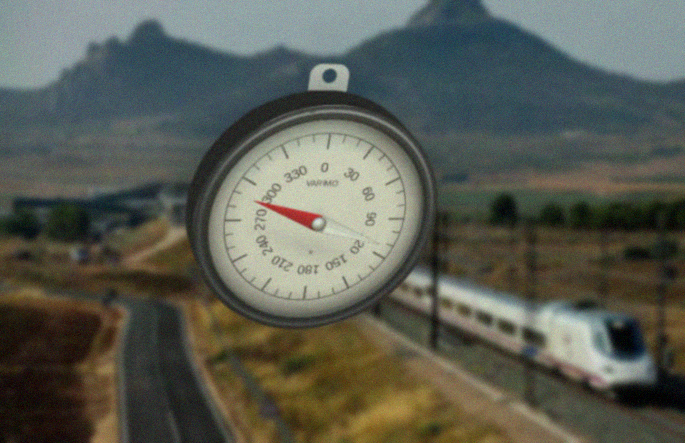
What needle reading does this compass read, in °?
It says 290 °
